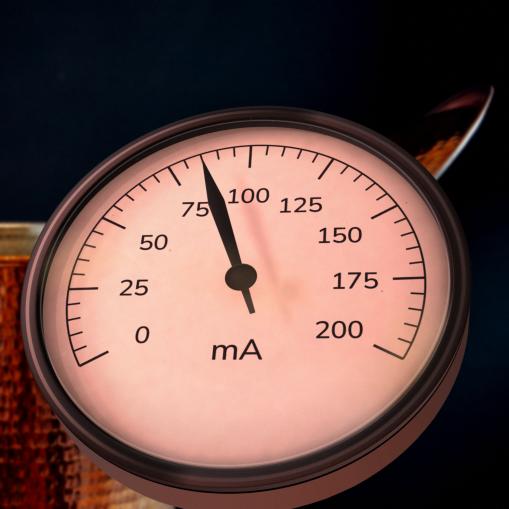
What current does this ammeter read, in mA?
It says 85 mA
